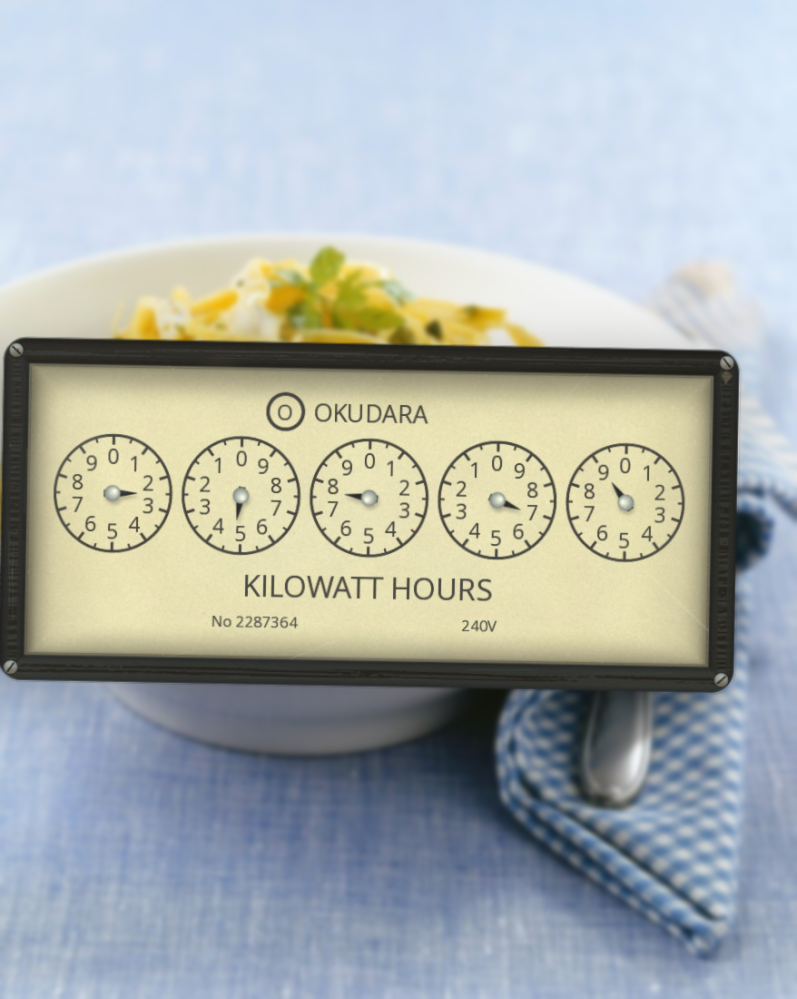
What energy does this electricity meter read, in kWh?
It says 24769 kWh
